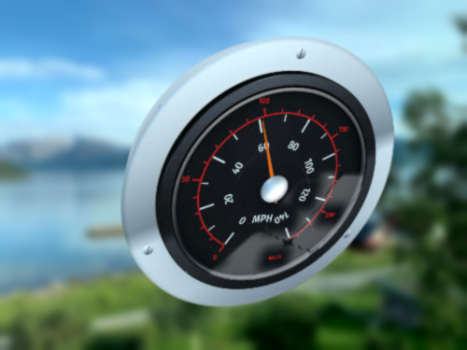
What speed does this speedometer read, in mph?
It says 60 mph
